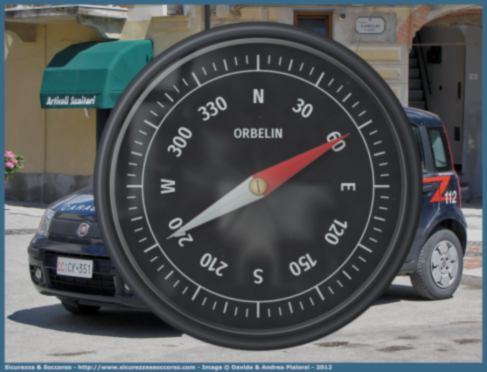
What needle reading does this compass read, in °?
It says 60 °
